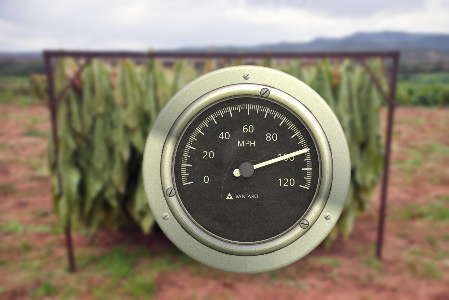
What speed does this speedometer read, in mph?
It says 100 mph
